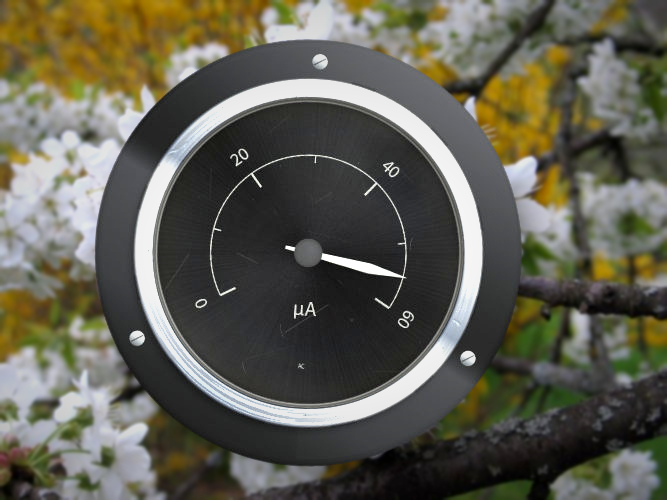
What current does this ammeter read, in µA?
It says 55 µA
